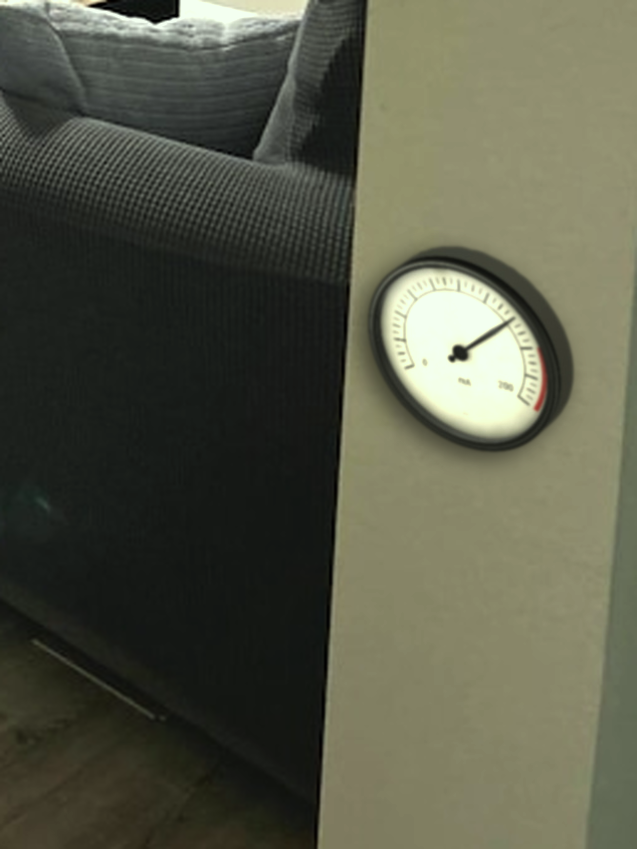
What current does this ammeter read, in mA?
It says 140 mA
